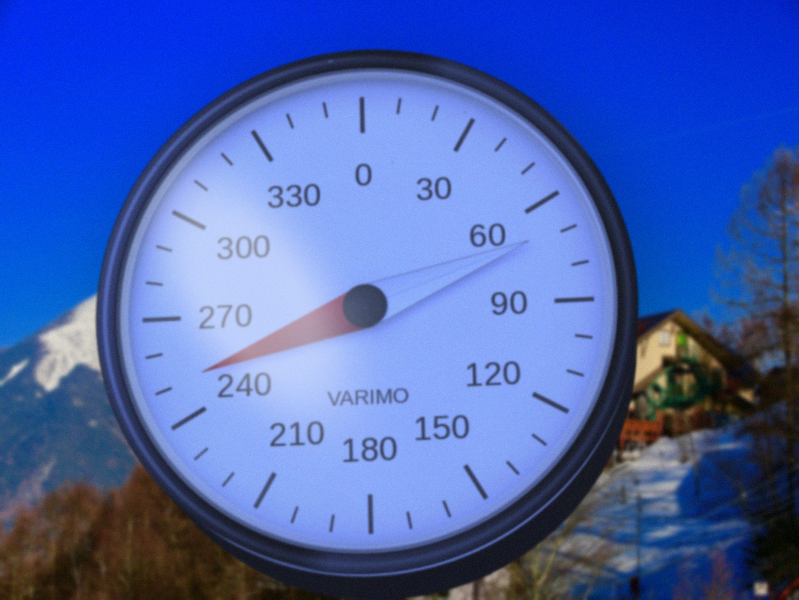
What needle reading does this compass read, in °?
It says 250 °
